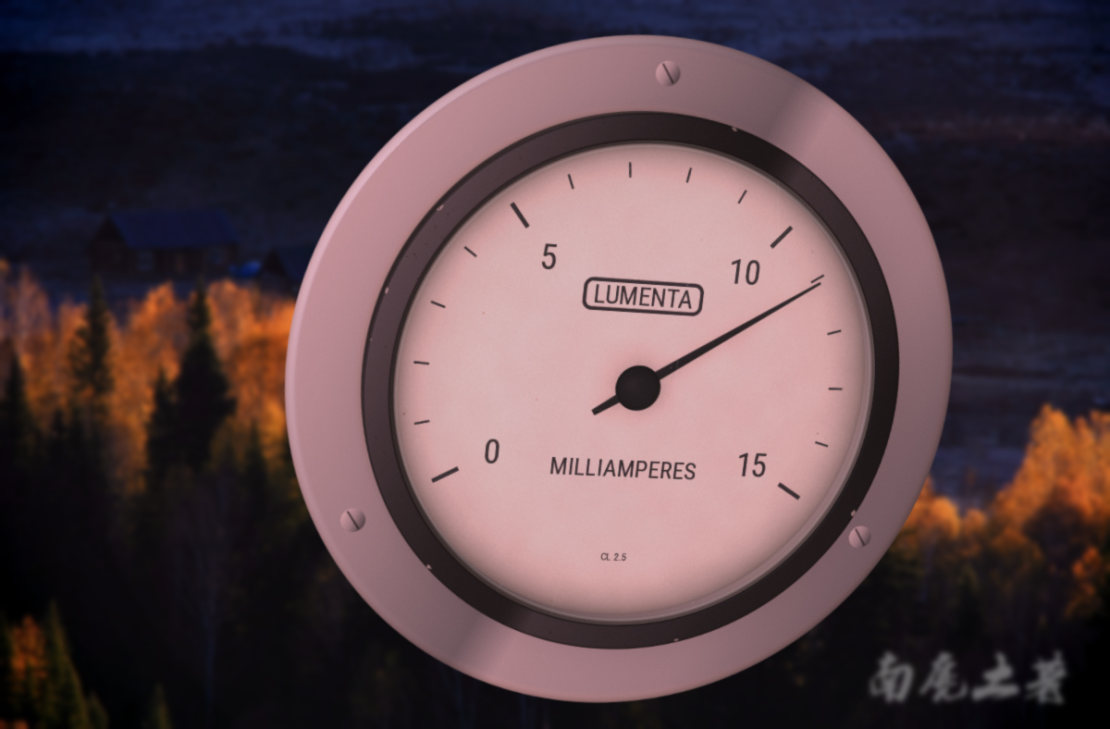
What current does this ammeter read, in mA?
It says 11 mA
